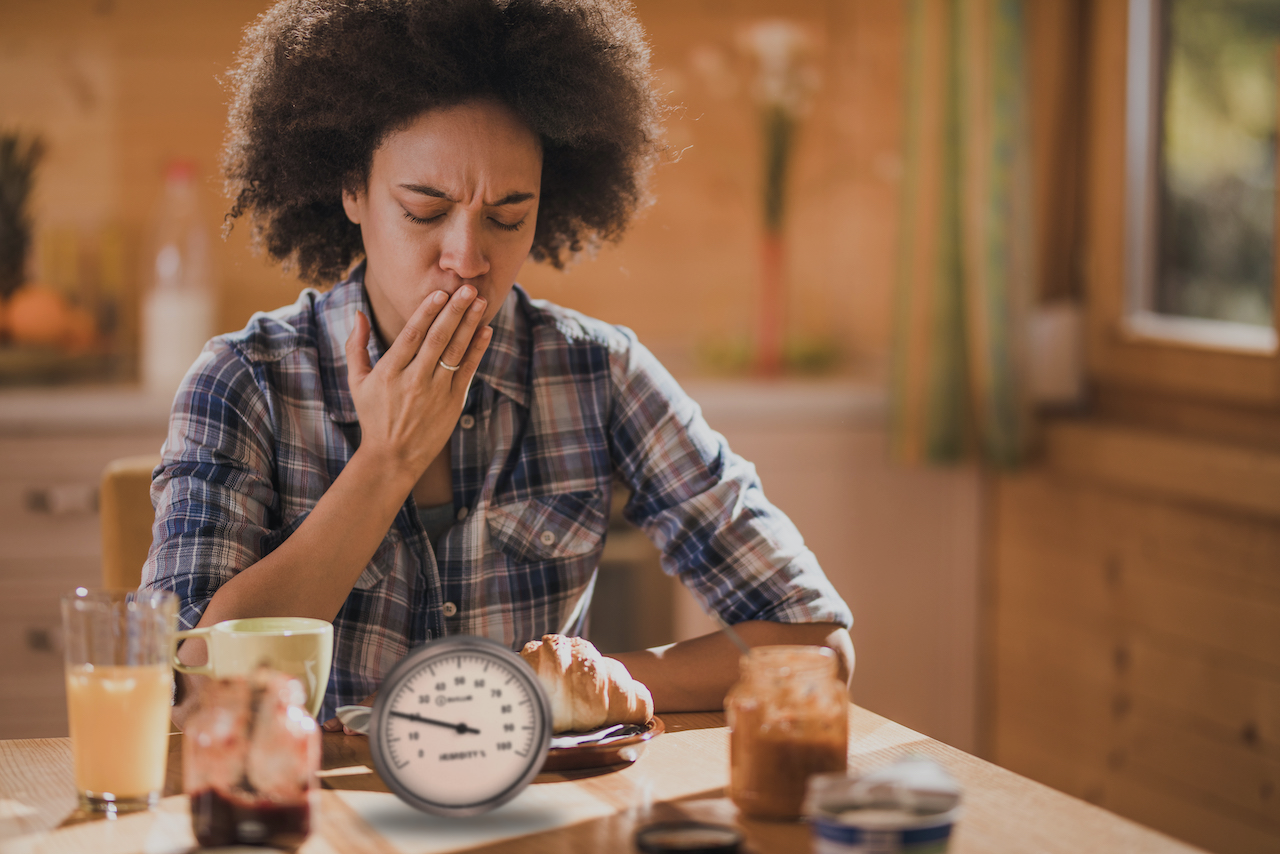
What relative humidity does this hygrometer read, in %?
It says 20 %
